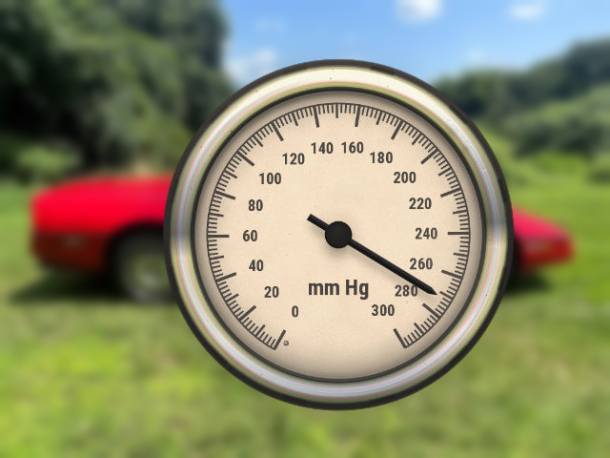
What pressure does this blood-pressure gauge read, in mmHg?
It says 272 mmHg
